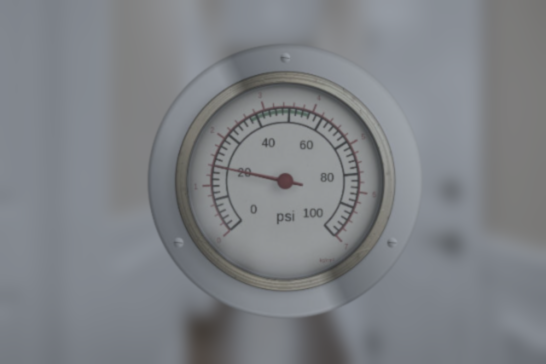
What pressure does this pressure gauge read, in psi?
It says 20 psi
